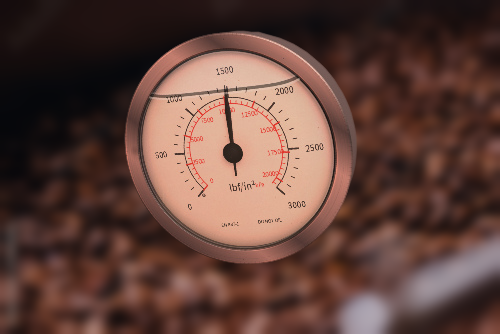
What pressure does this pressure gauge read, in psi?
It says 1500 psi
